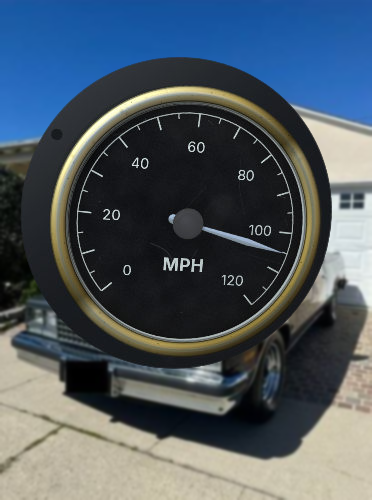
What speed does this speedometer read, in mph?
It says 105 mph
